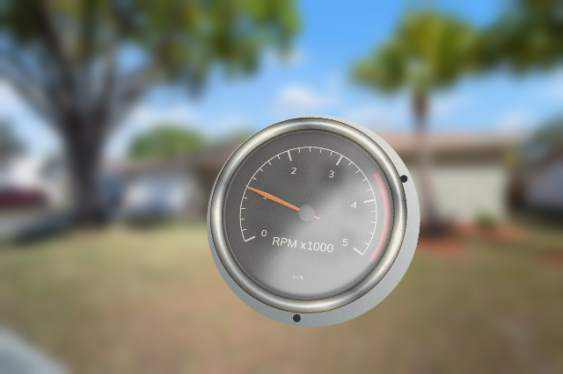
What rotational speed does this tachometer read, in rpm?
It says 1000 rpm
